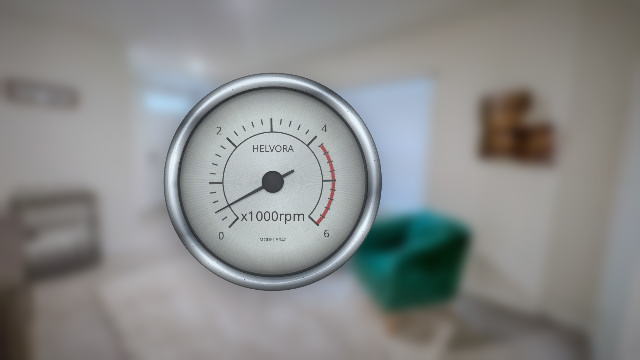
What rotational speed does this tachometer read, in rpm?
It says 400 rpm
